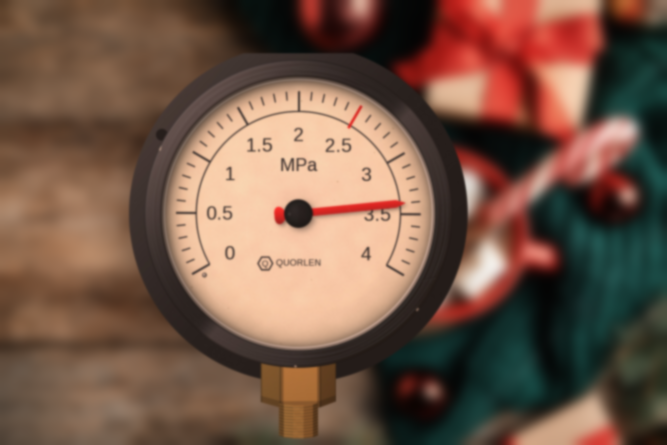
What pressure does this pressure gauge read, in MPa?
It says 3.4 MPa
